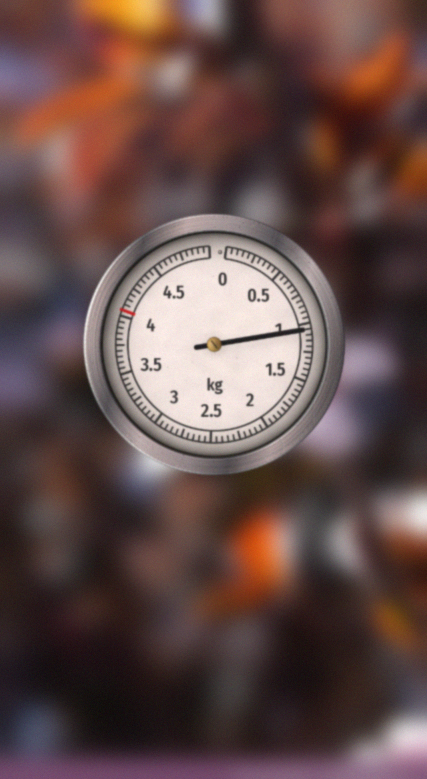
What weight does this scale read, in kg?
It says 1.05 kg
